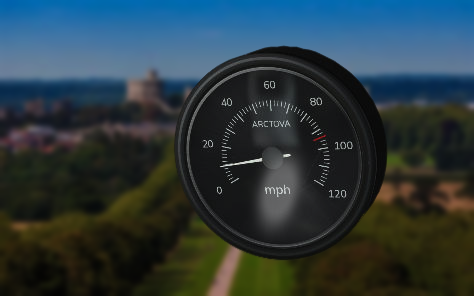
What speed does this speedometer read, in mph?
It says 10 mph
